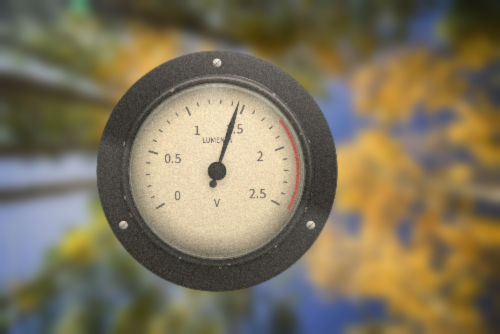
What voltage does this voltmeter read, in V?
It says 1.45 V
